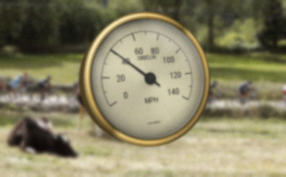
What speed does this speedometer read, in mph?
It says 40 mph
